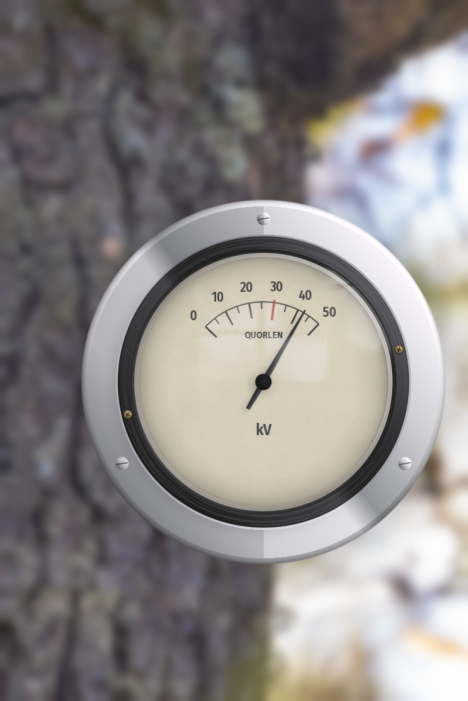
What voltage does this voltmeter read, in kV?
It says 42.5 kV
